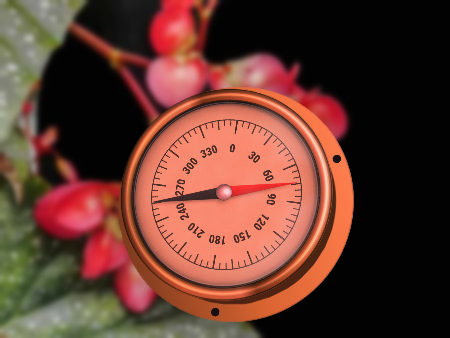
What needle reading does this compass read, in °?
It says 75 °
